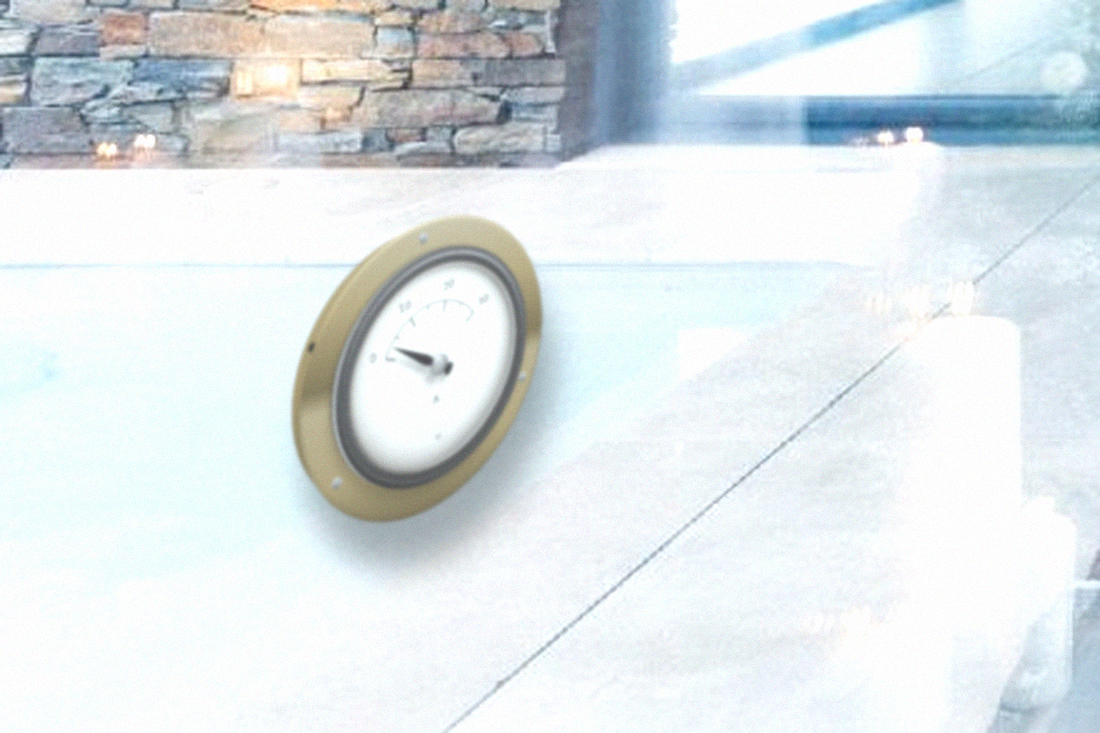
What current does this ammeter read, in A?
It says 2.5 A
